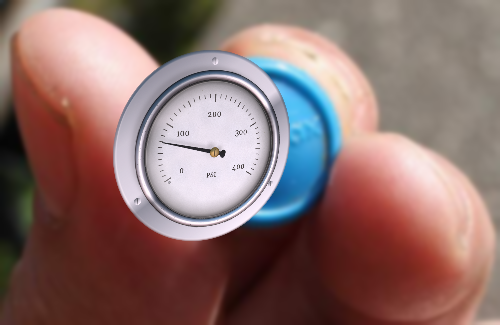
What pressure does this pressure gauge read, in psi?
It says 70 psi
